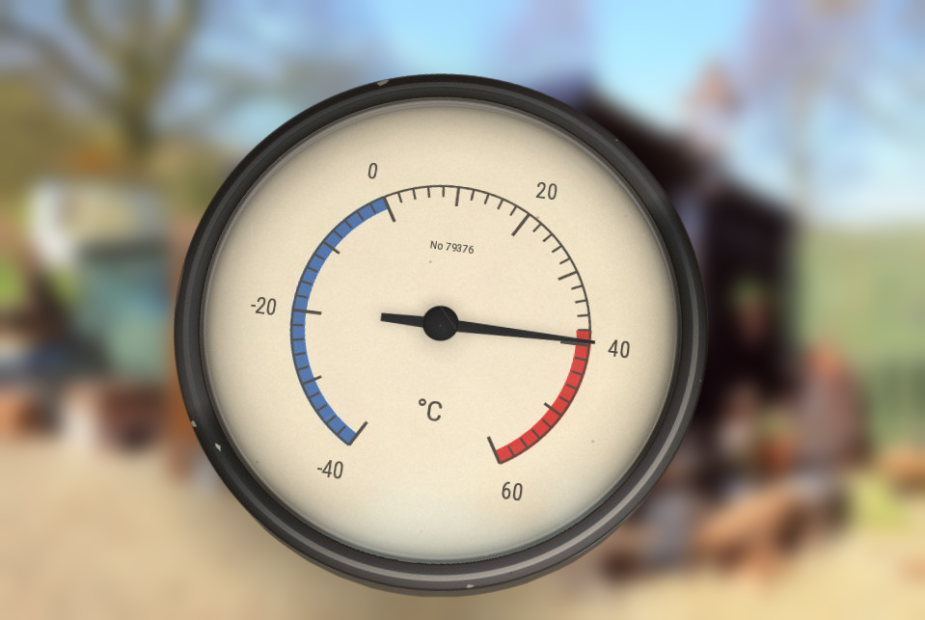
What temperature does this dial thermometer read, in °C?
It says 40 °C
